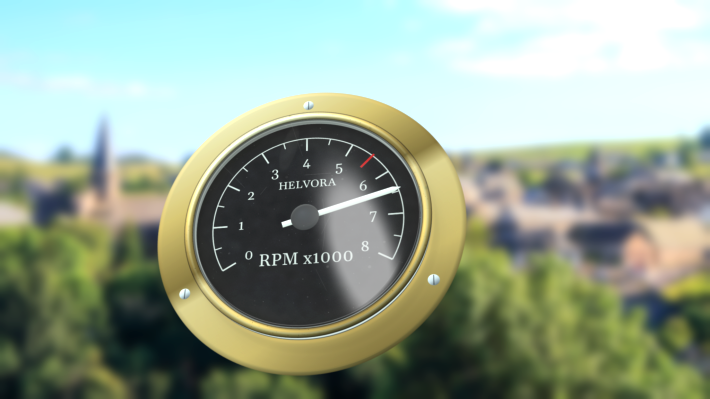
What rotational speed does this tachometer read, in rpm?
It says 6500 rpm
